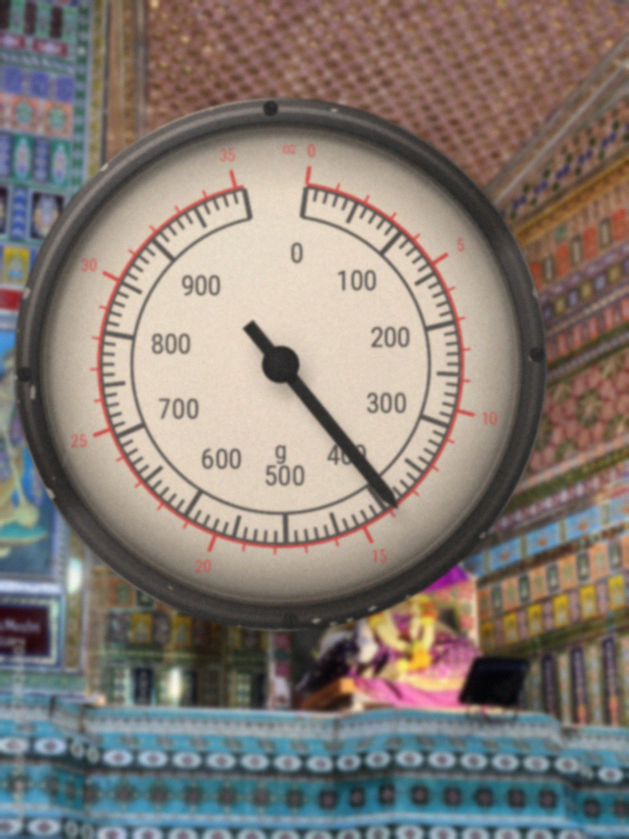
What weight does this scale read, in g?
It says 390 g
